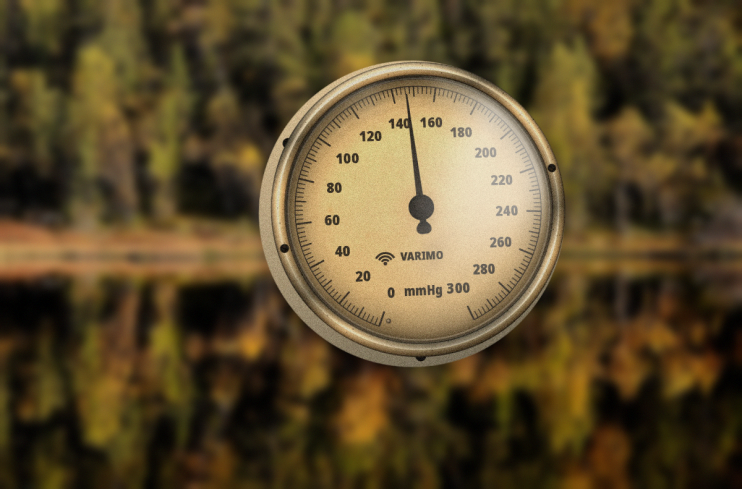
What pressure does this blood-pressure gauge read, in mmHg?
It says 146 mmHg
